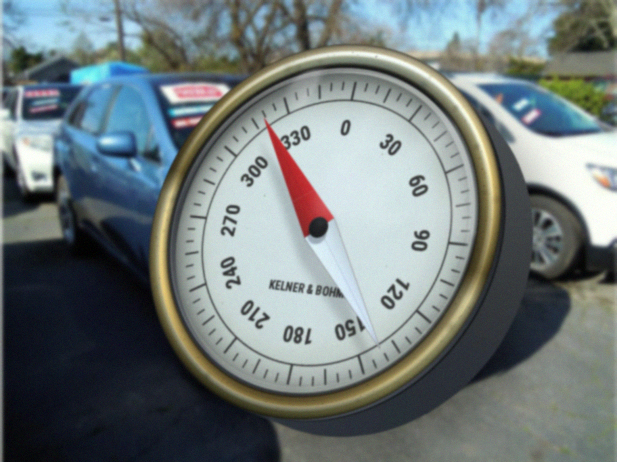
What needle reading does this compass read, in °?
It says 320 °
